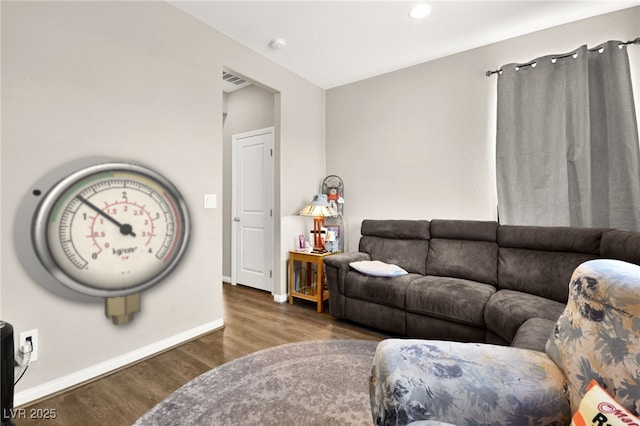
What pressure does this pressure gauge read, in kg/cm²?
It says 1.25 kg/cm²
